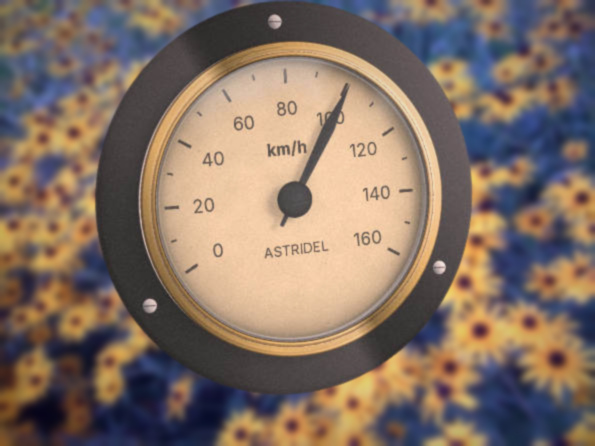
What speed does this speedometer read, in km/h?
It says 100 km/h
